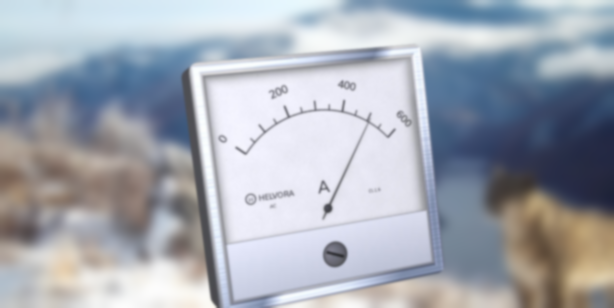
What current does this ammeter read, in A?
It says 500 A
